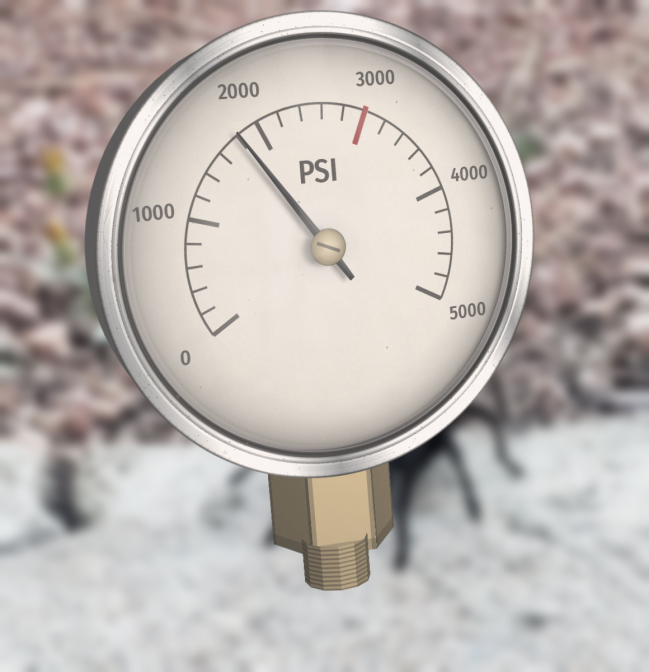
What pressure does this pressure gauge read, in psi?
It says 1800 psi
